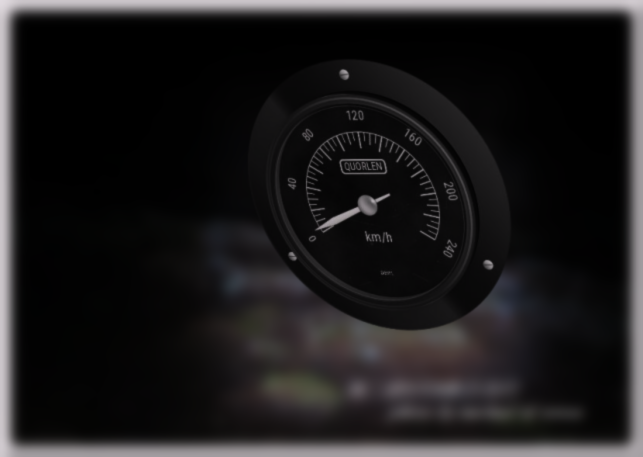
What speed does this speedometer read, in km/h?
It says 5 km/h
